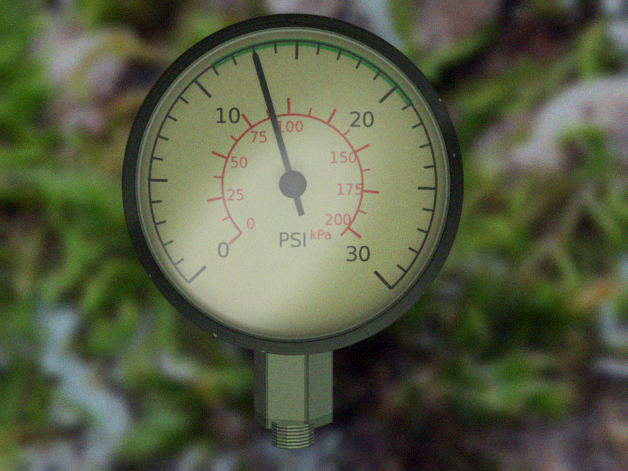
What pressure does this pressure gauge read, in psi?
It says 13 psi
